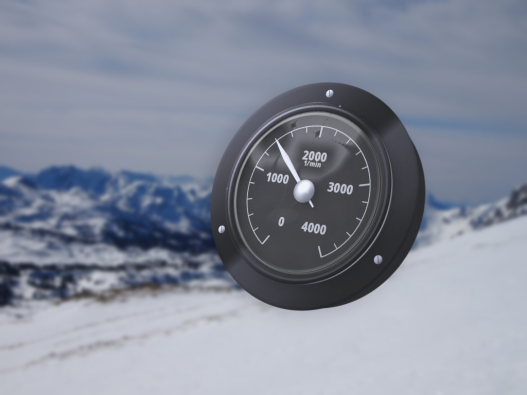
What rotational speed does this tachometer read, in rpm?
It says 1400 rpm
